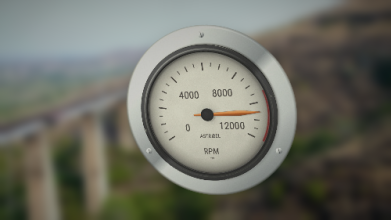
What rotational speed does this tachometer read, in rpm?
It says 10500 rpm
